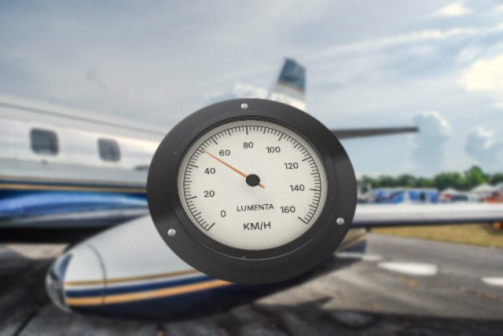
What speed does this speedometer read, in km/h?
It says 50 km/h
